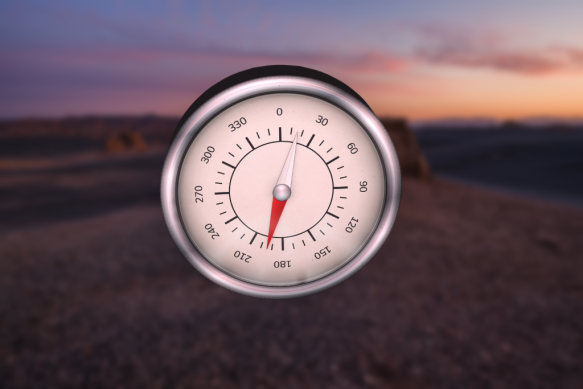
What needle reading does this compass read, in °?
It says 195 °
